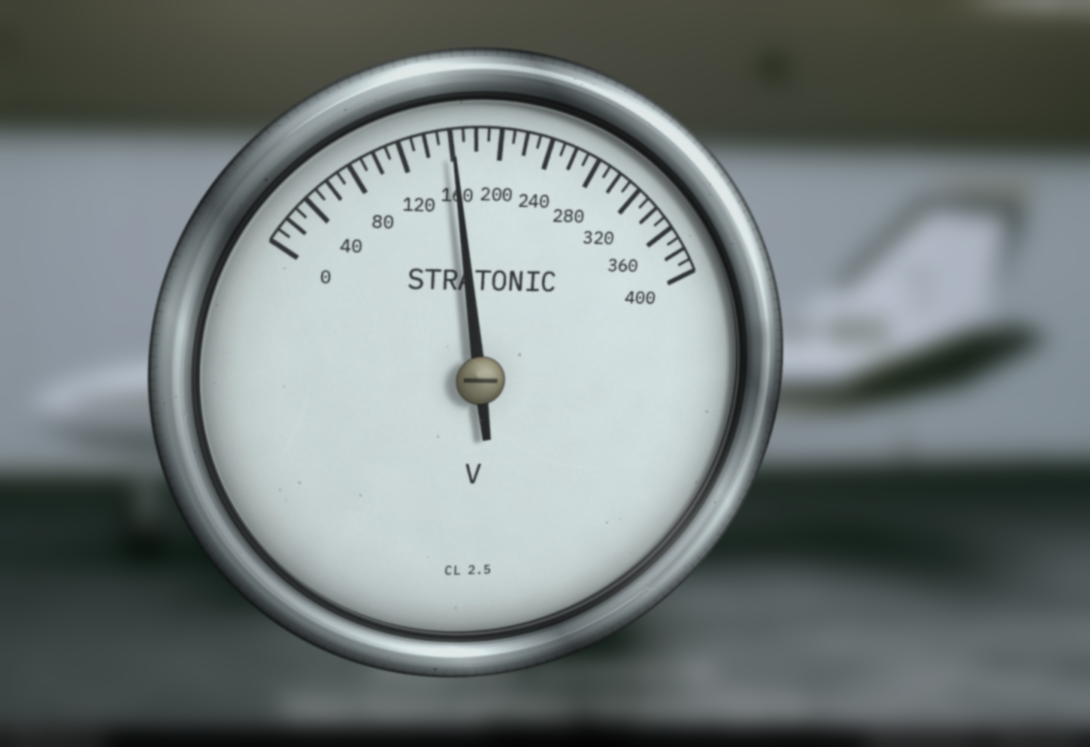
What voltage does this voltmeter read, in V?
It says 160 V
